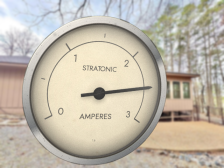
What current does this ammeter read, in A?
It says 2.5 A
